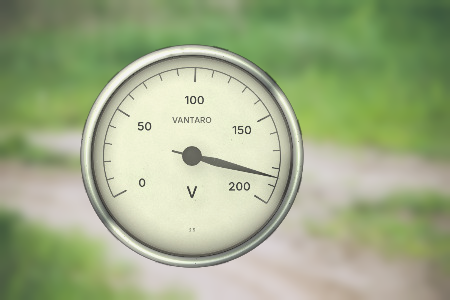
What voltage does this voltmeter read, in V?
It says 185 V
